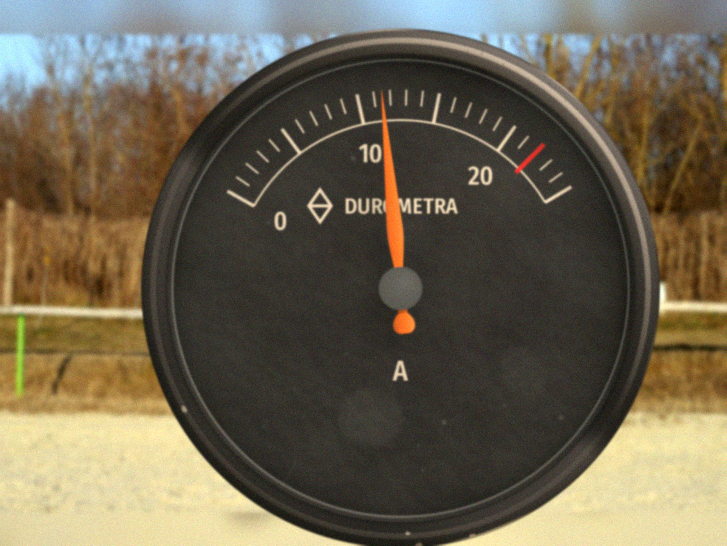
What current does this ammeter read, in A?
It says 11.5 A
